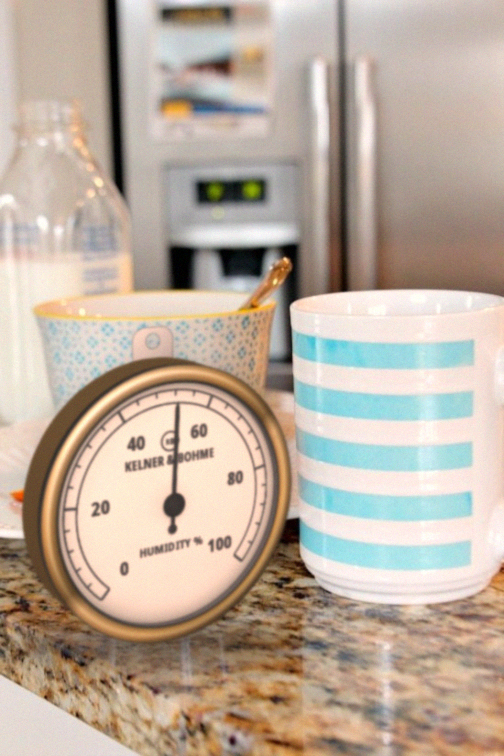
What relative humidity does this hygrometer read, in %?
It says 52 %
